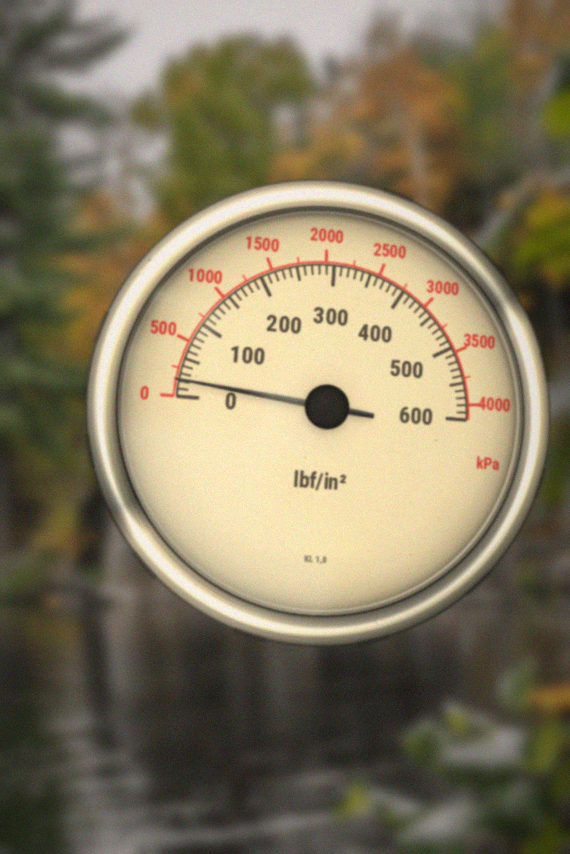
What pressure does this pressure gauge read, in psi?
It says 20 psi
